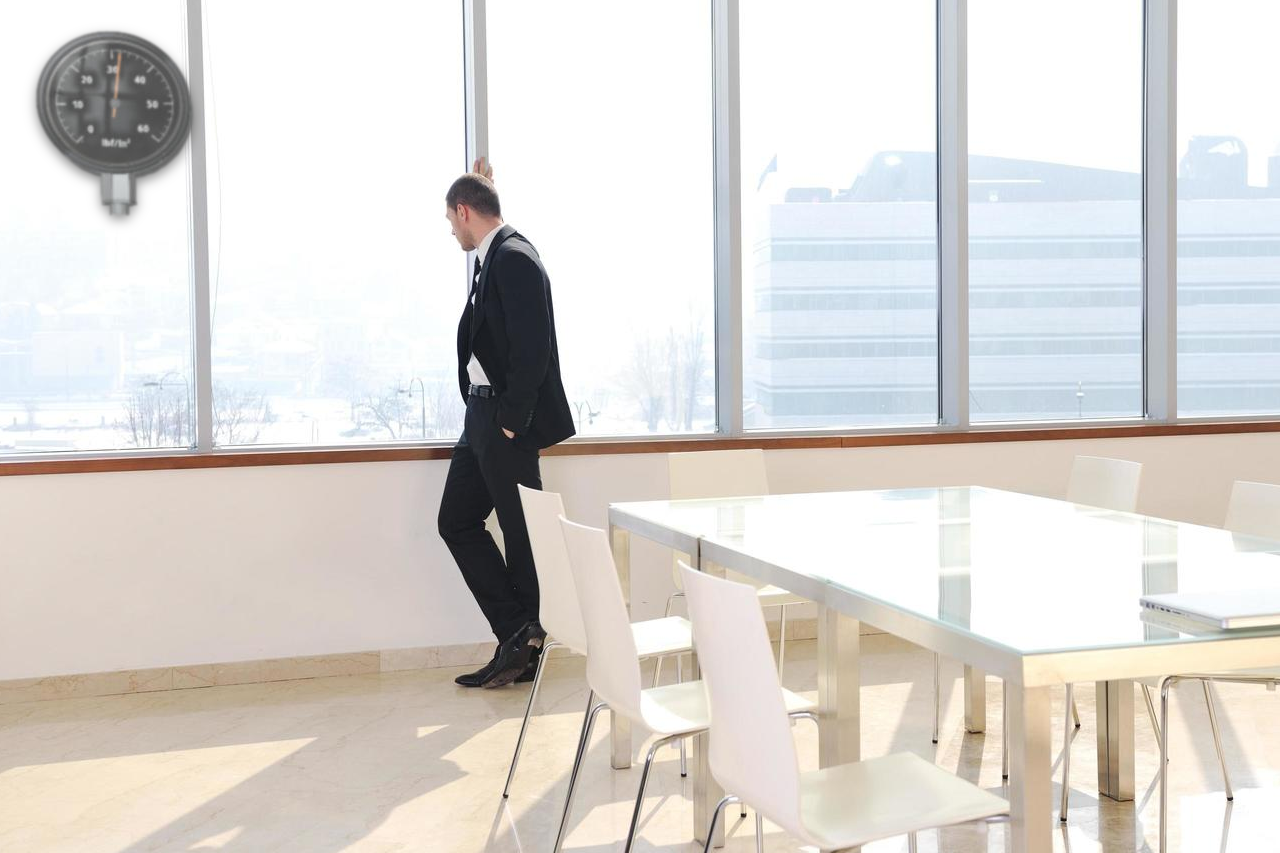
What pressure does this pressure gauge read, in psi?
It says 32 psi
